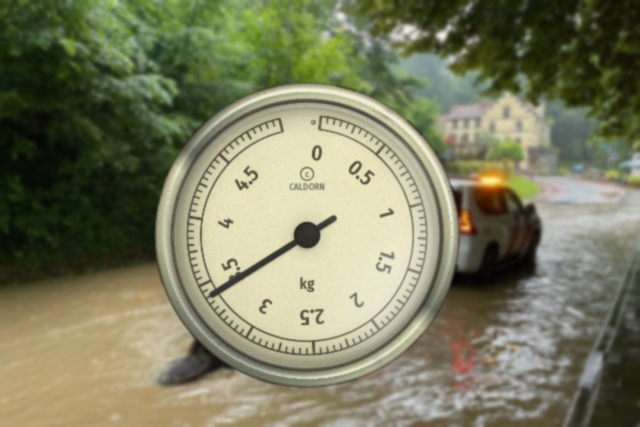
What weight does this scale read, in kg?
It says 3.4 kg
